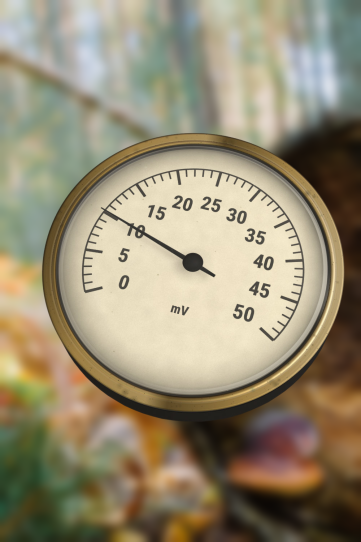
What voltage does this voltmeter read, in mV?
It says 10 mV
